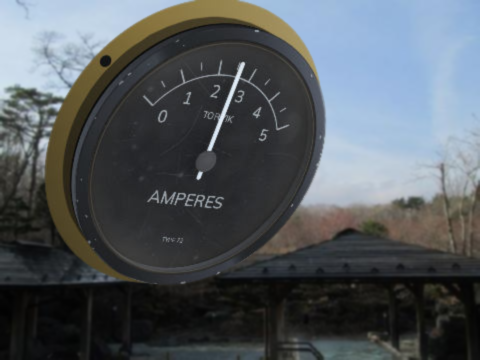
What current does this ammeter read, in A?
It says 2.5 A
